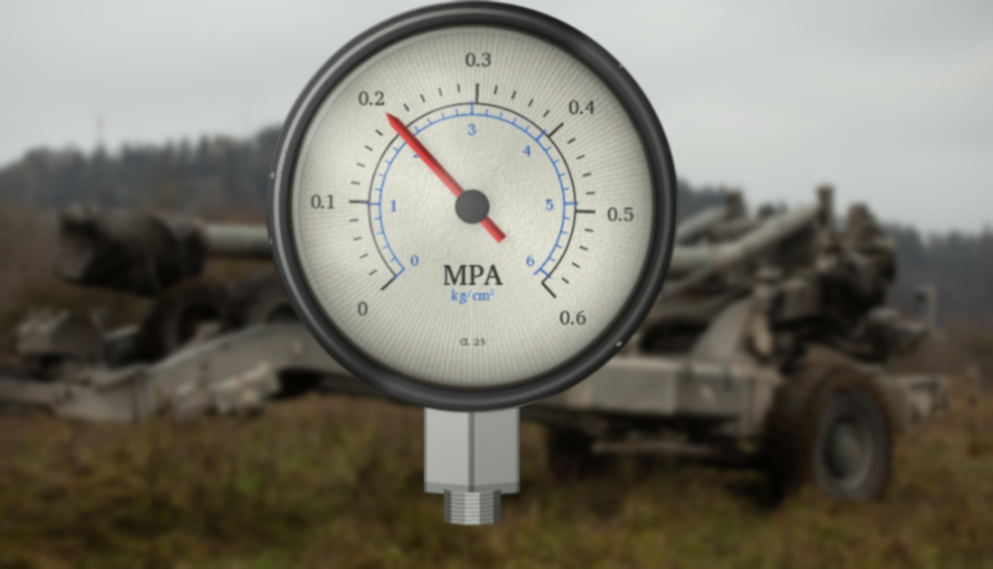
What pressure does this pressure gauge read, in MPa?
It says 0.2 MPa
